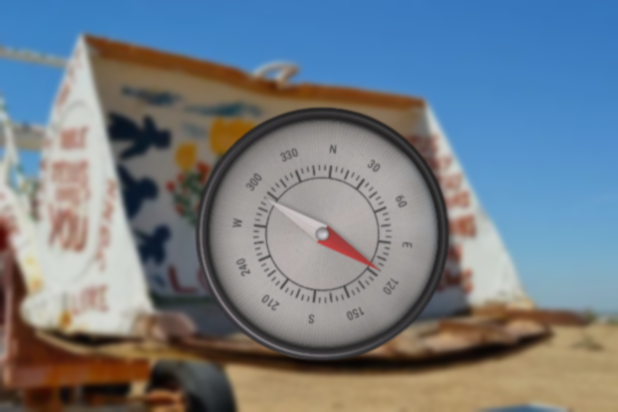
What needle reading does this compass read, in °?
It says 115 °
